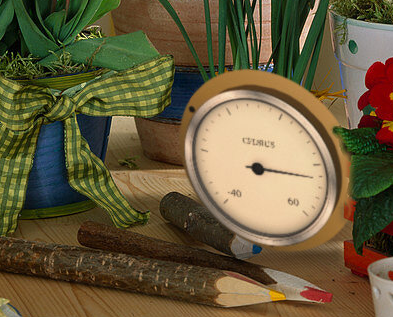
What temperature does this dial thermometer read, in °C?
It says 44 °C
